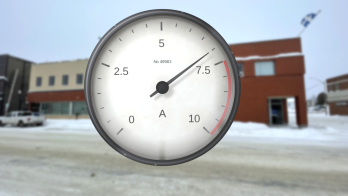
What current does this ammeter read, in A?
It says 7 A
